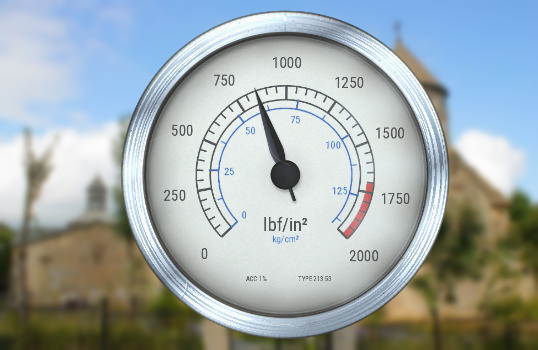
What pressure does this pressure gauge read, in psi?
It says 850 psi
